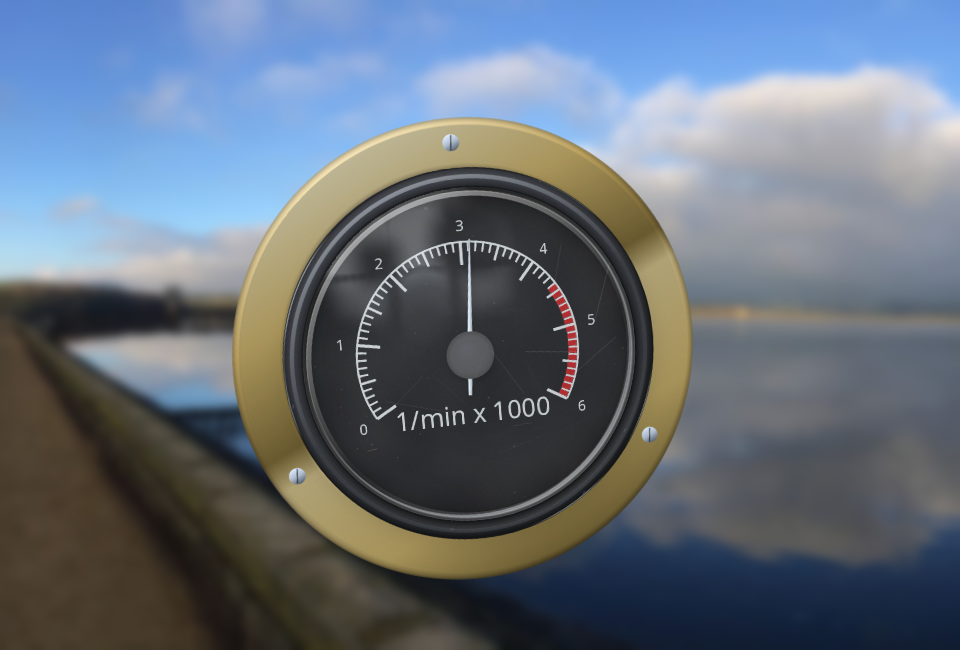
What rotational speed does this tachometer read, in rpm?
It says 3100 rpm
